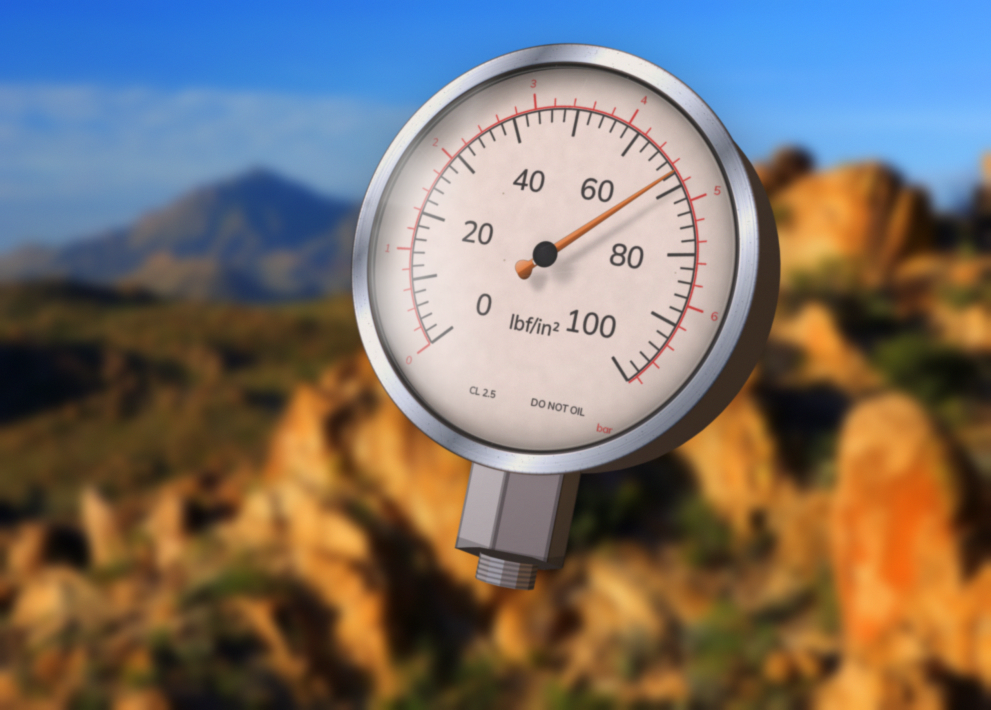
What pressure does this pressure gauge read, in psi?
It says 68 psi
